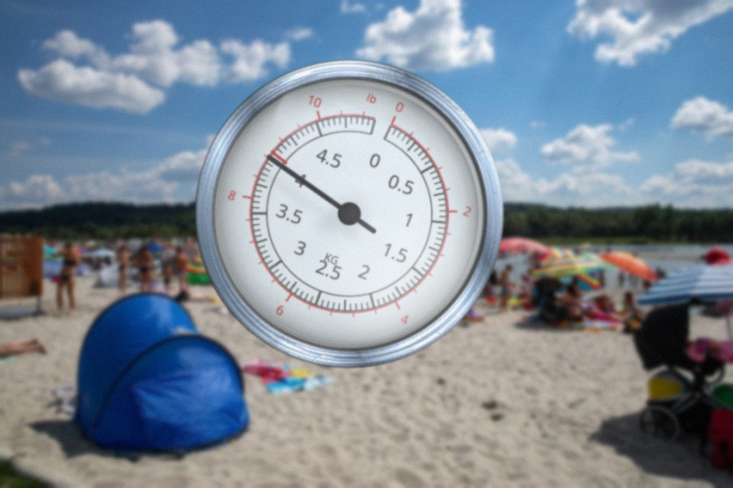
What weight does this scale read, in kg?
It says 4 kg
